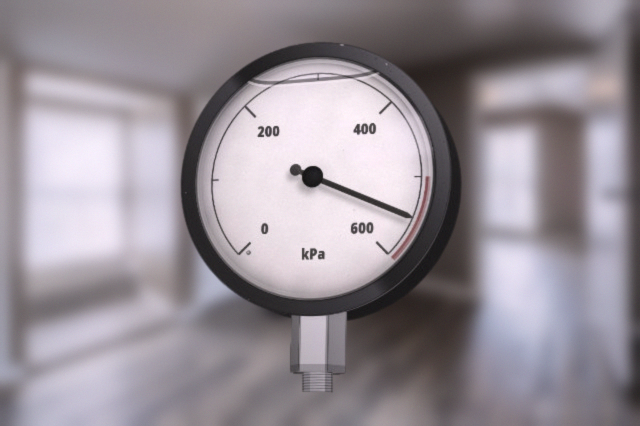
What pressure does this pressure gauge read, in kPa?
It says 550 kPa
